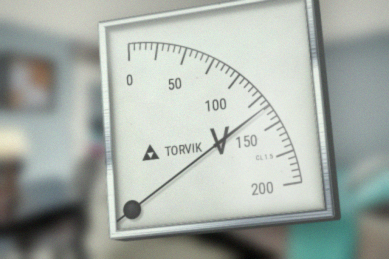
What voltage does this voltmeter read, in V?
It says 135 V
